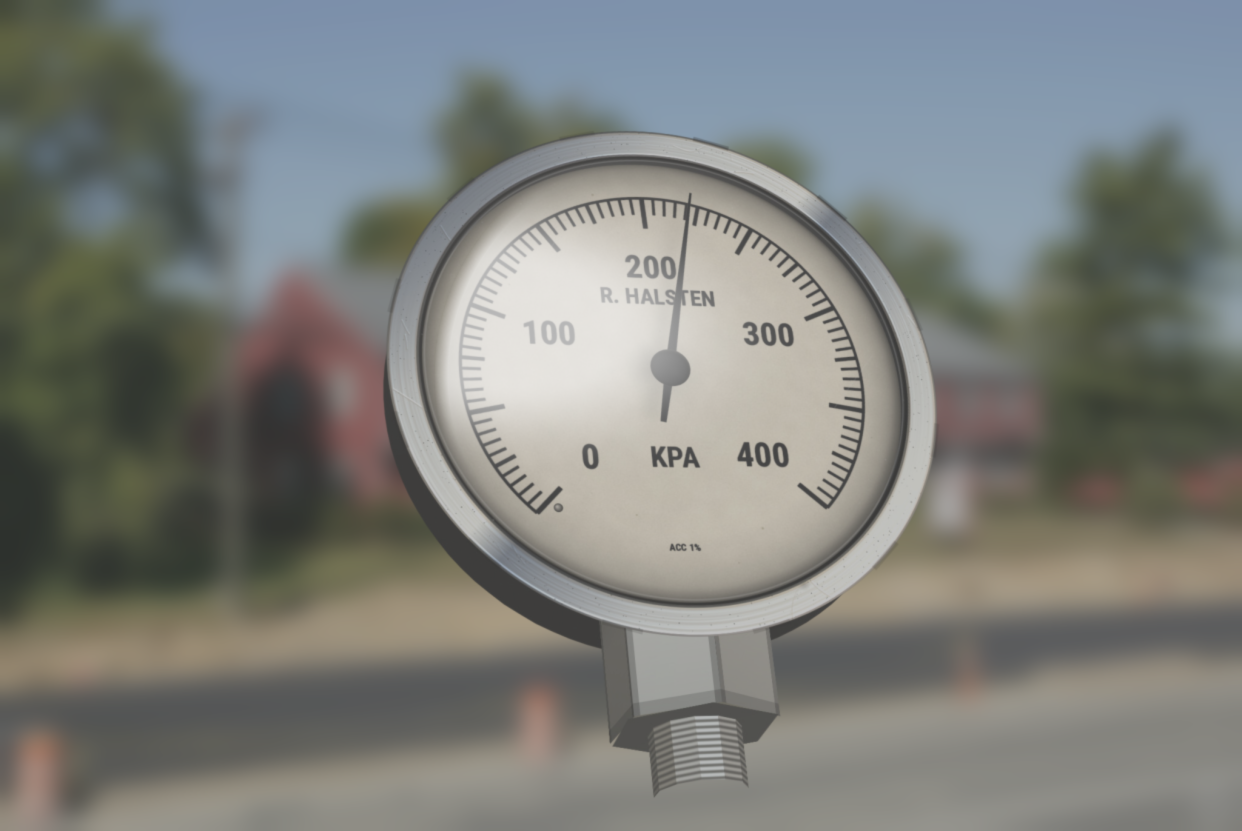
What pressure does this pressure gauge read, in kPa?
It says 220 kPa
